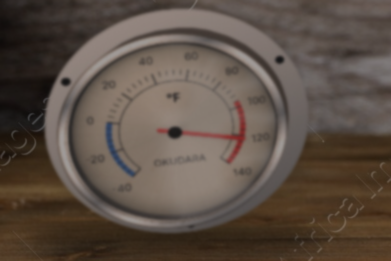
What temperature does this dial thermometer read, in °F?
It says 120 °F
